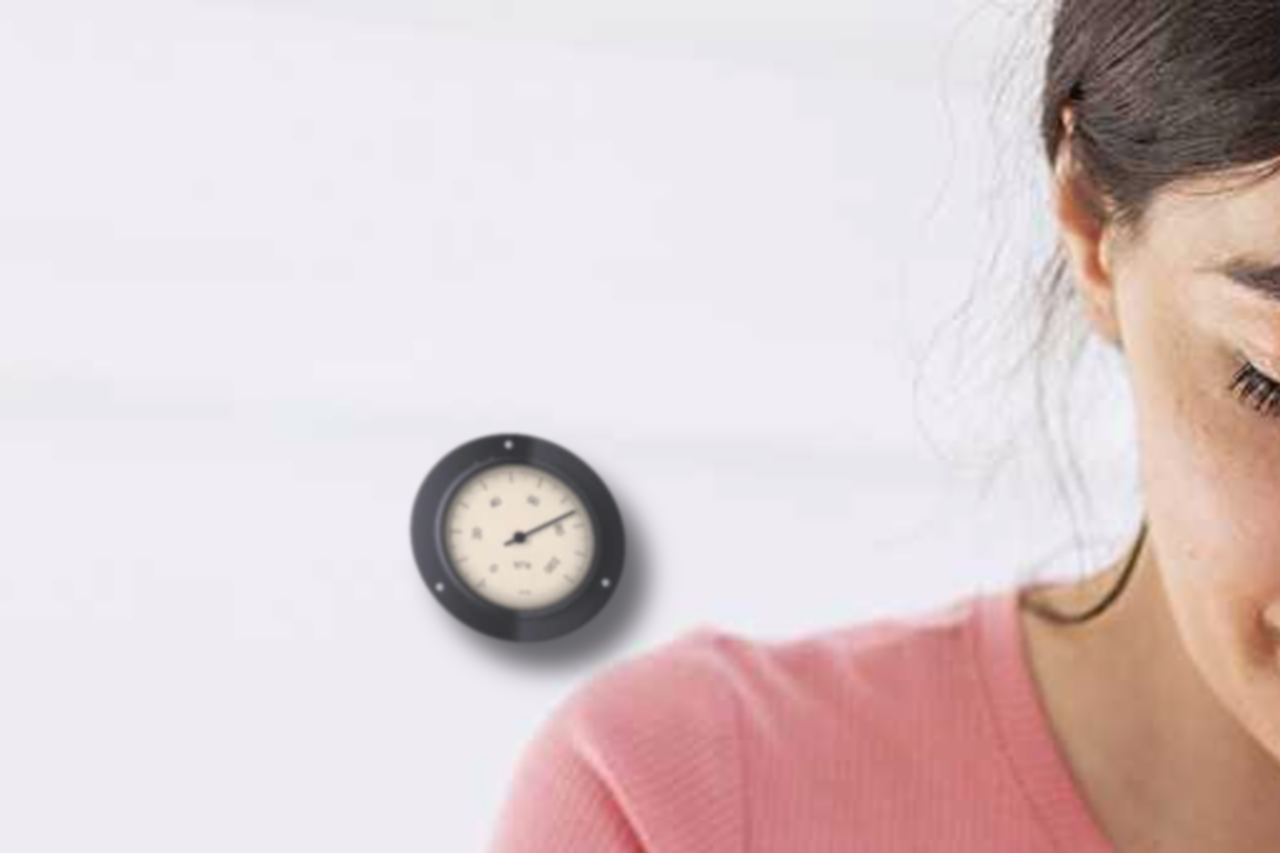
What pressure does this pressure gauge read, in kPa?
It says 75 kPa
